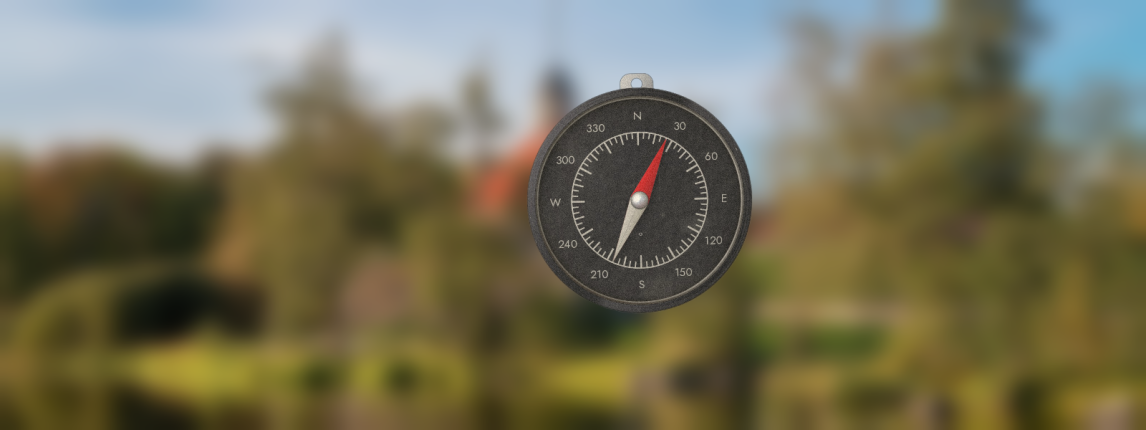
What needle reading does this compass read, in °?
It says 25 °
